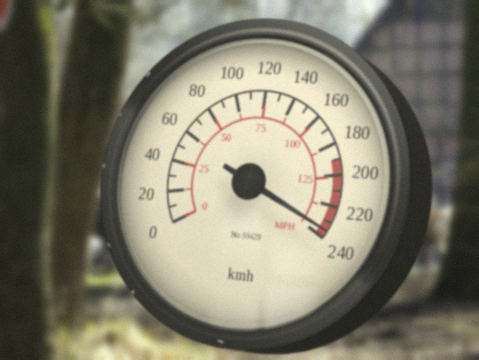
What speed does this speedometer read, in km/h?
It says 235 km/h
